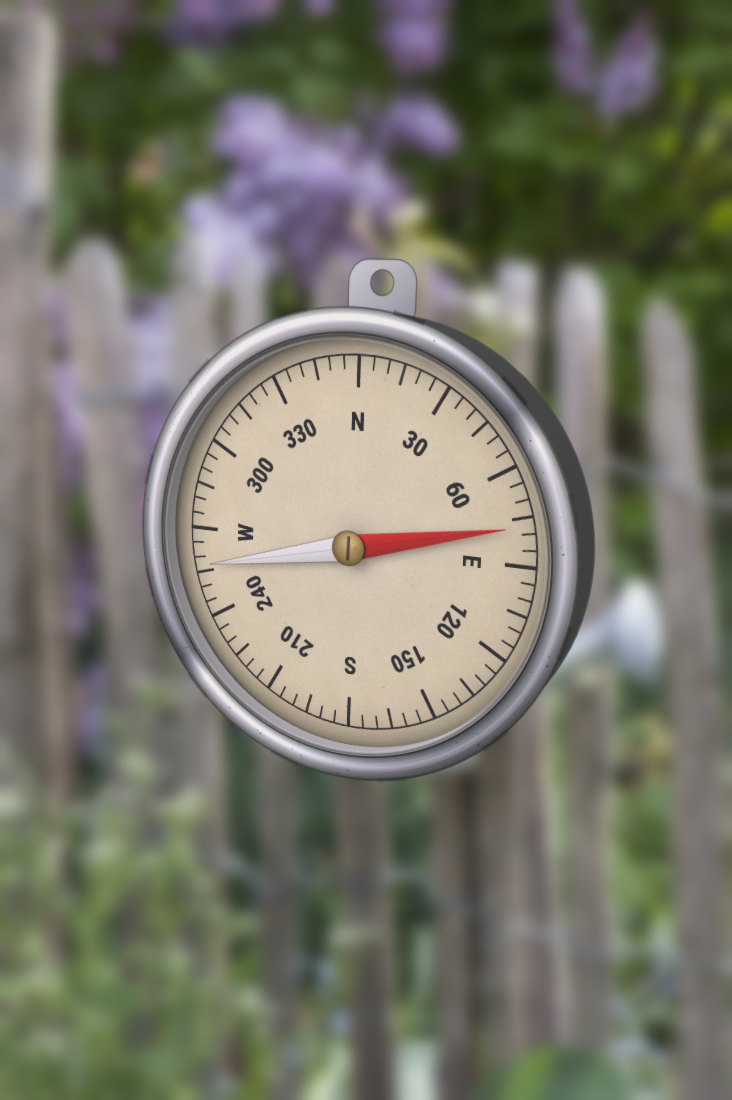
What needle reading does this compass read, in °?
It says 77.5 °
